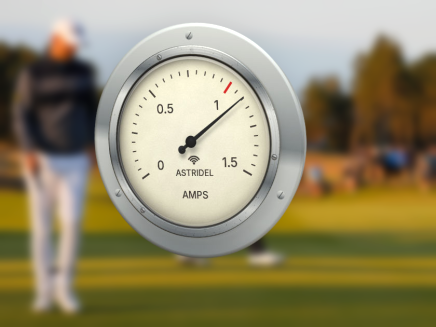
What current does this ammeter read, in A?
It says 1.1 A
